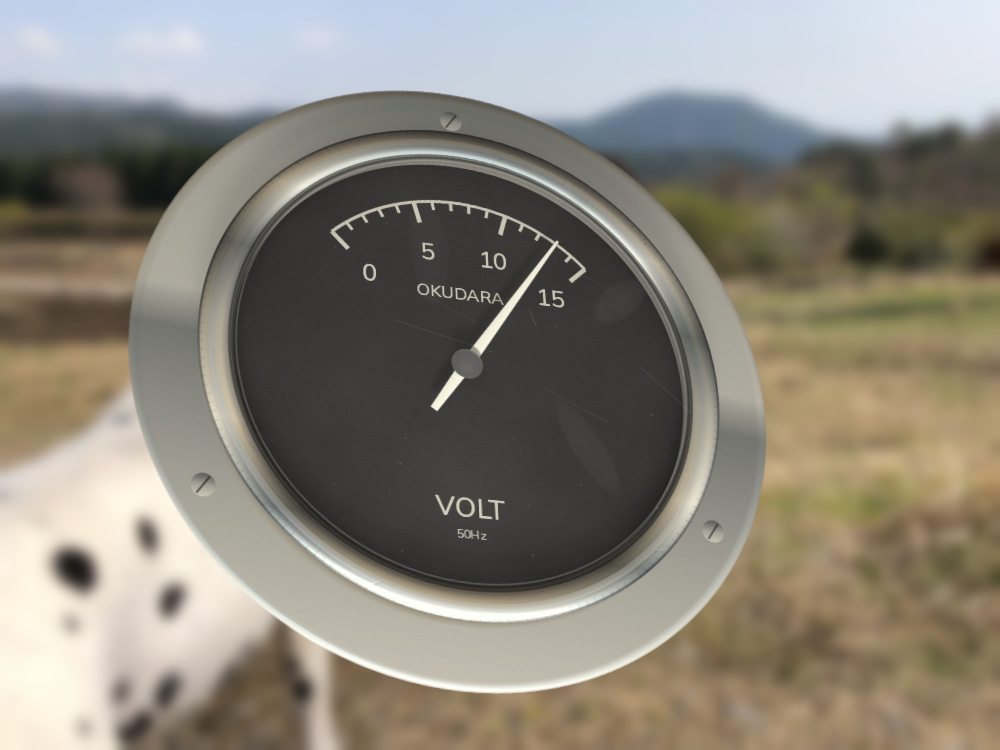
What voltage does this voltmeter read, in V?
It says 13 V
